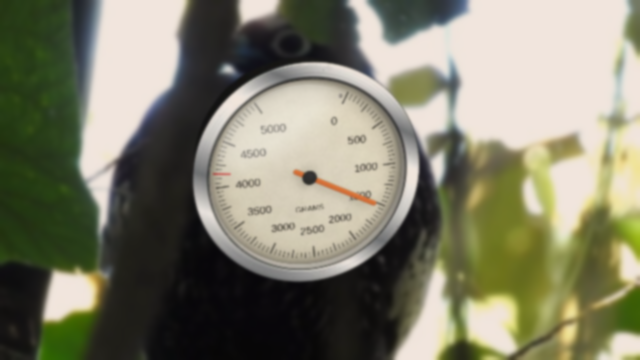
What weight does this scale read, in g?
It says 1500 g
